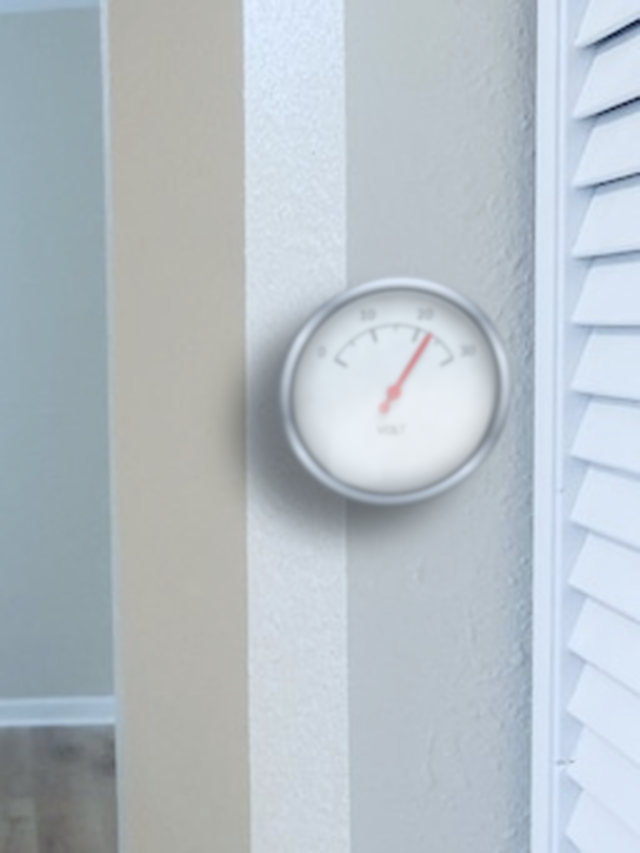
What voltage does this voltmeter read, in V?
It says 22.5 V
